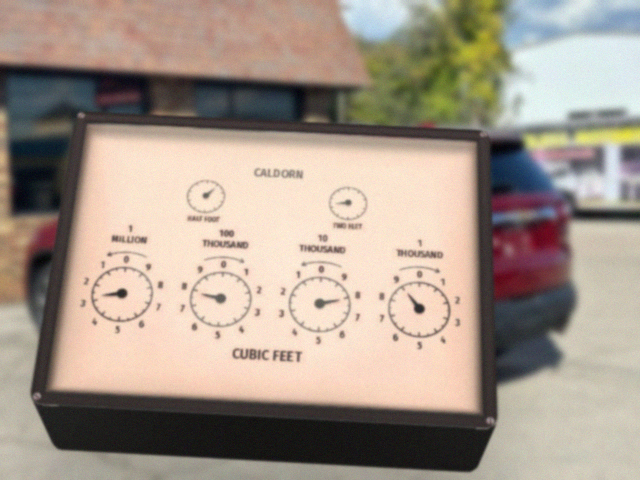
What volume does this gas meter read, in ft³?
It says 277900 ft³
